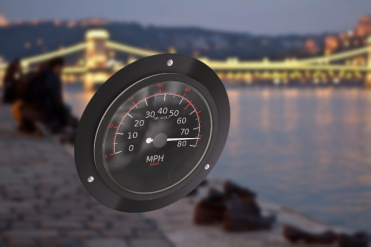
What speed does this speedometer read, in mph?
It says 75 mph
